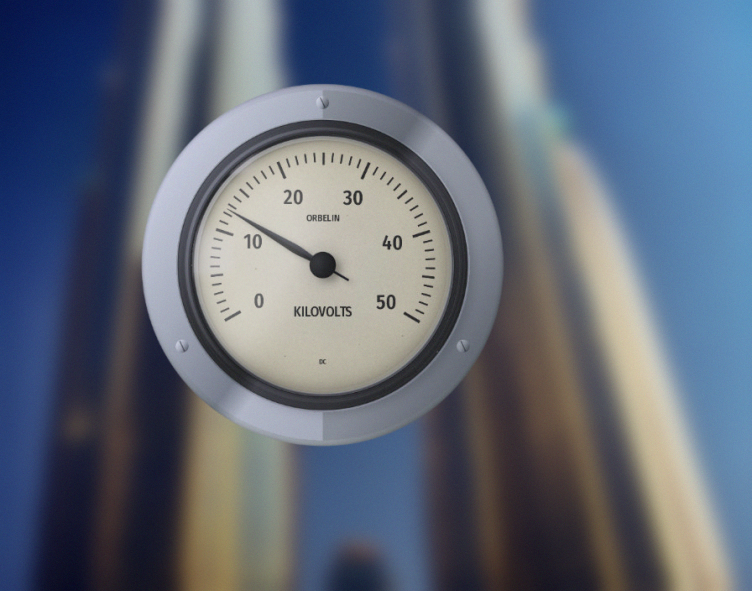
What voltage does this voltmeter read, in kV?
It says 12.5 kV
